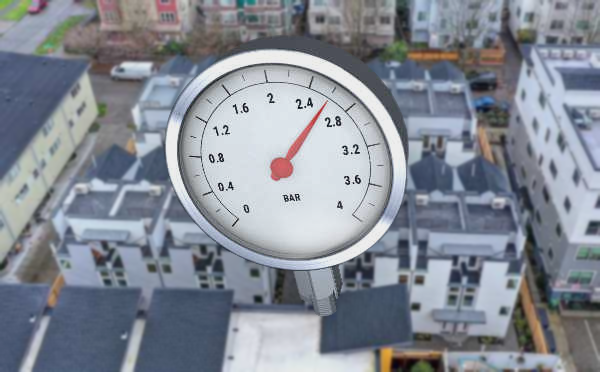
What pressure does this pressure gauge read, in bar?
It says 2.6 bar
